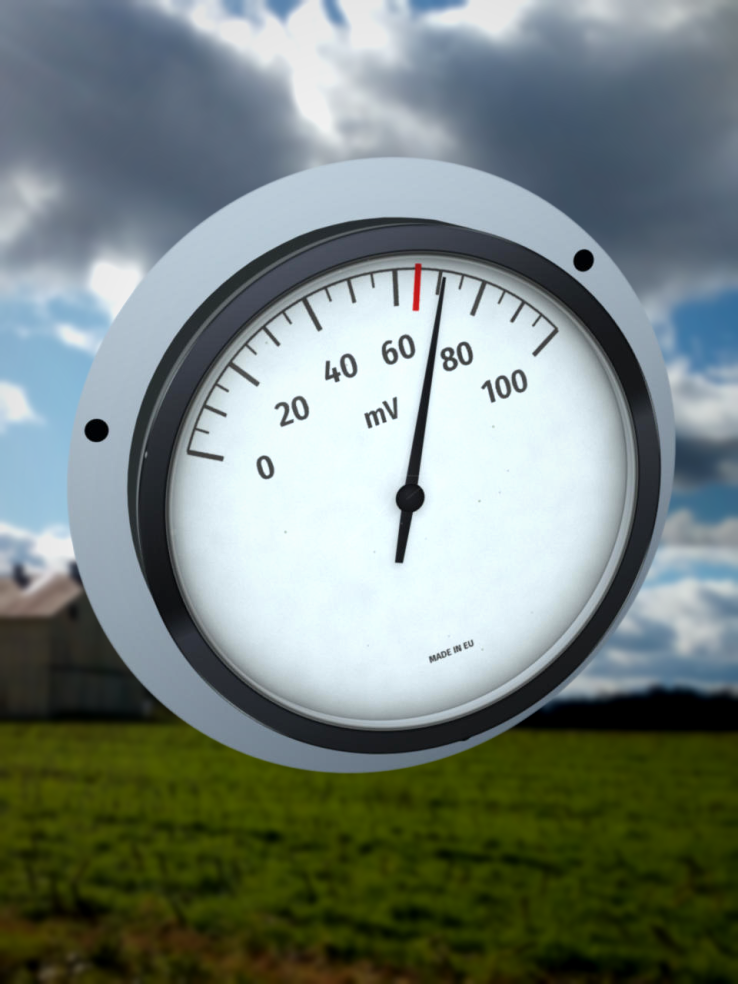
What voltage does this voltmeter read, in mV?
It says 70 mV
